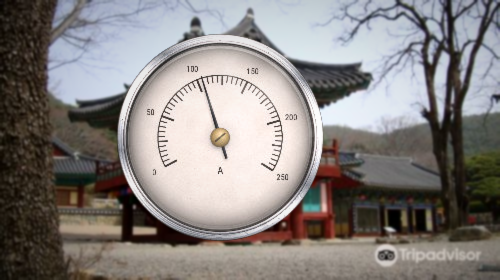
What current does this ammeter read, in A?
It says 105 A
